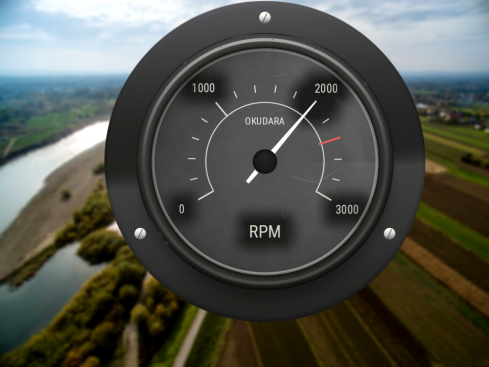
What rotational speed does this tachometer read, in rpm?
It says 2000 rpm
